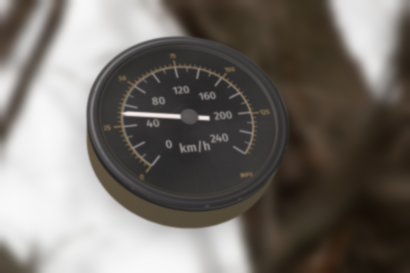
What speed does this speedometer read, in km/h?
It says 50 km/h
